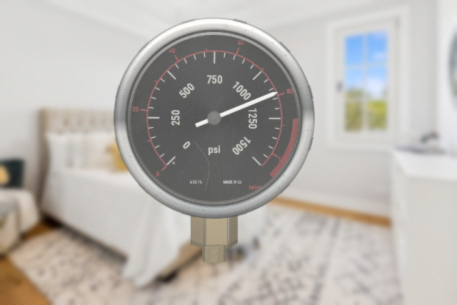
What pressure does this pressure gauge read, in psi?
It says 1125 psi
